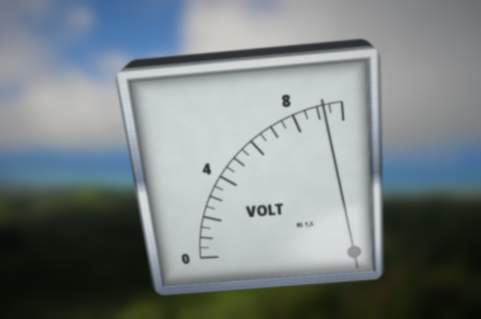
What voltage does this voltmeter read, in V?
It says 9.25 V
